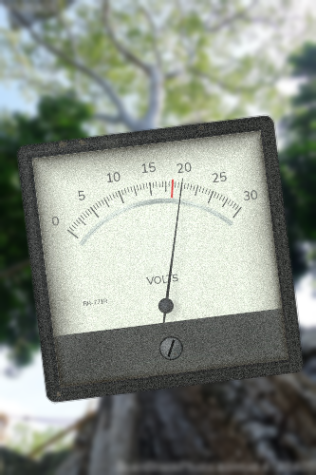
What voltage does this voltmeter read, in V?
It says 20 V
